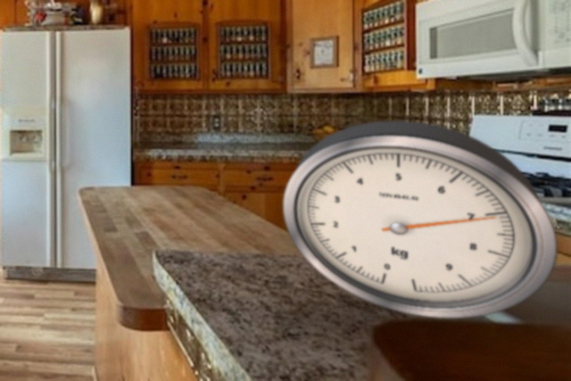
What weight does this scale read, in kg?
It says 7 kg
